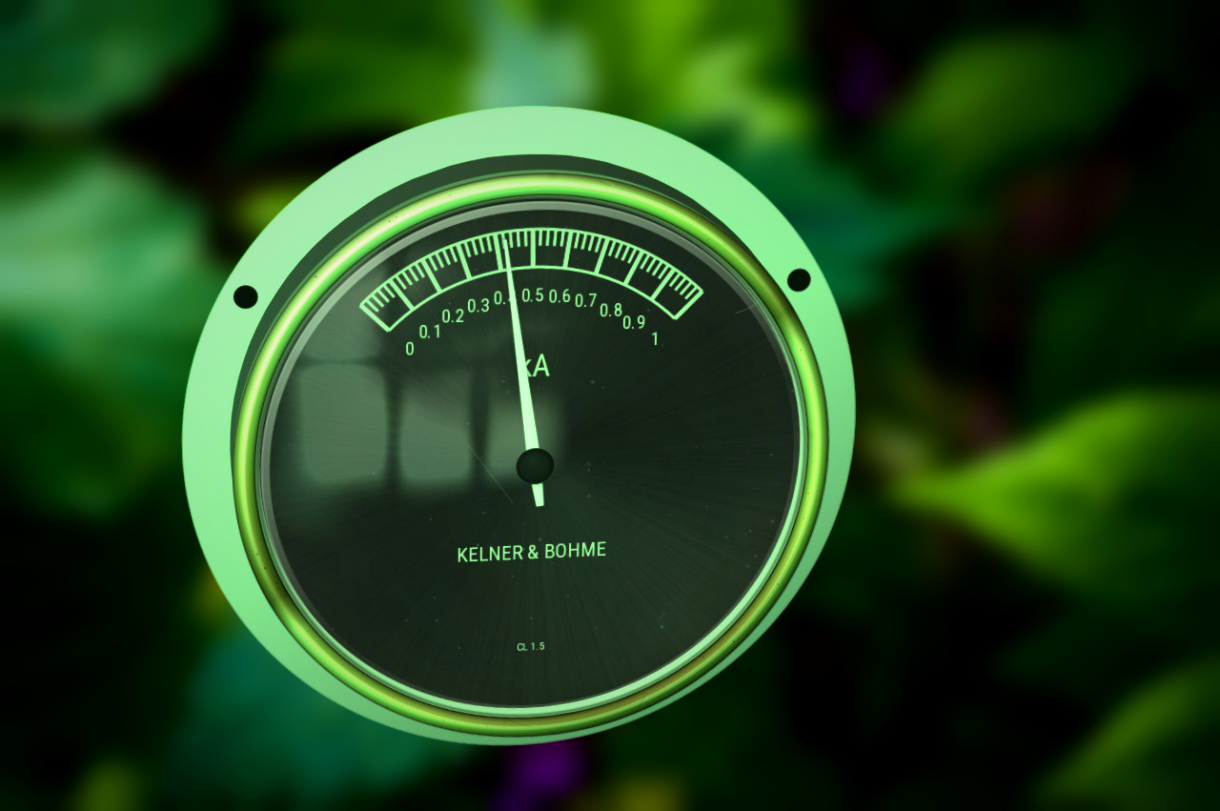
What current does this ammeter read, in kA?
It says 0.42 kA
